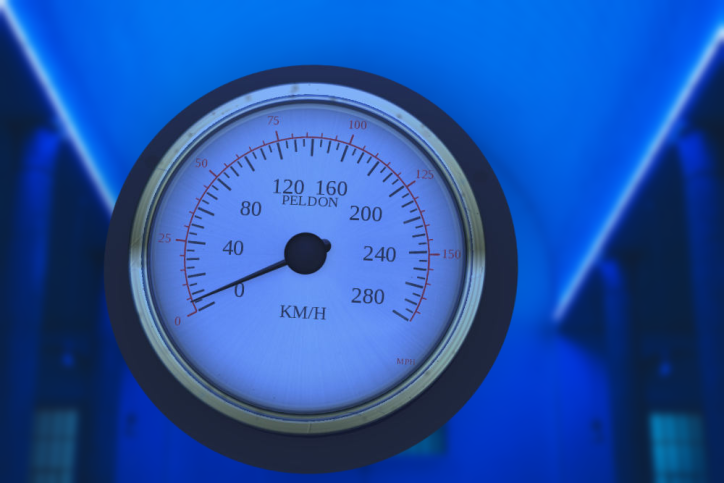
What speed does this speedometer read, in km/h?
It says 5 km/h
